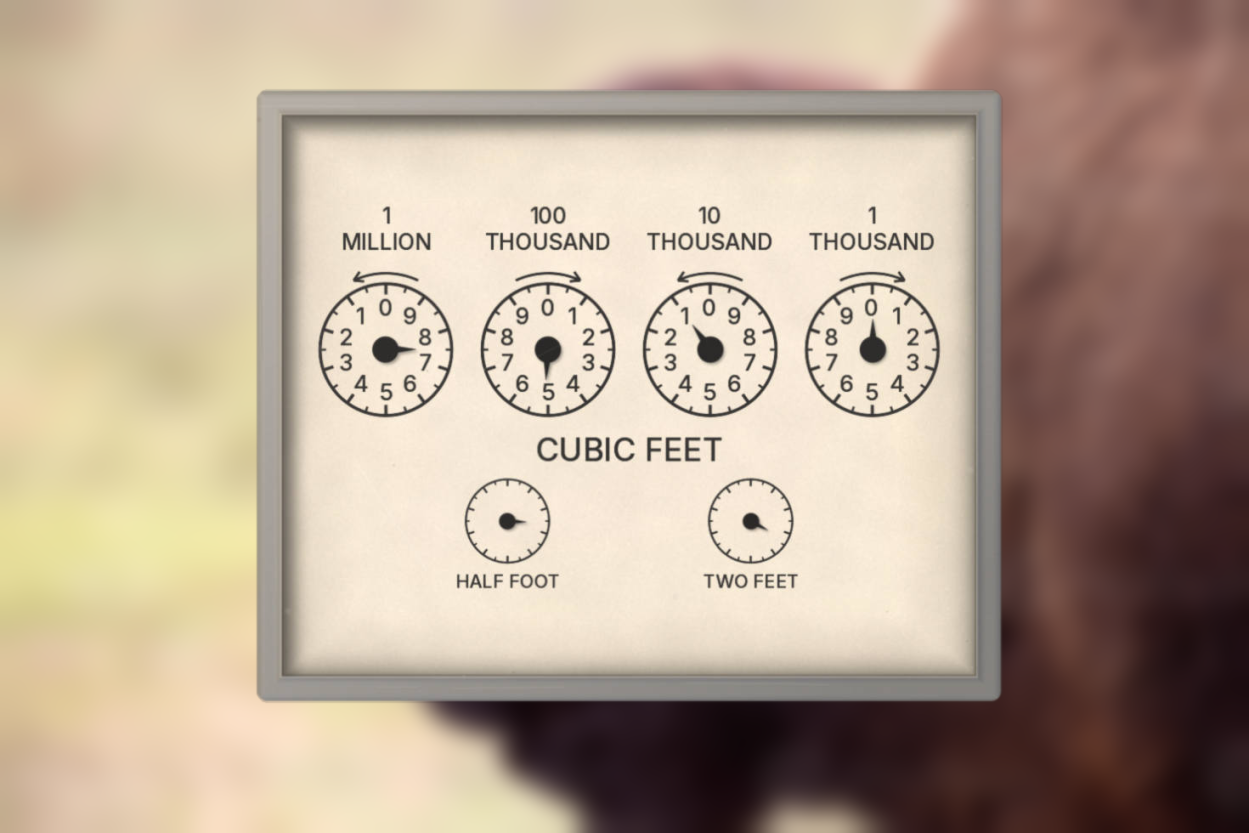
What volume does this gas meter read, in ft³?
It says 751000 ft³
